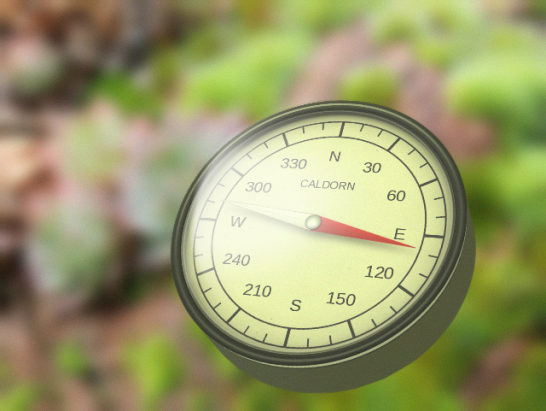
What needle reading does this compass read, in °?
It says 100 °
